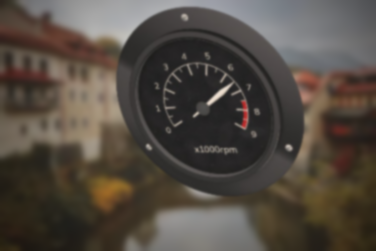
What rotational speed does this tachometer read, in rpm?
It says 6500 rpm
